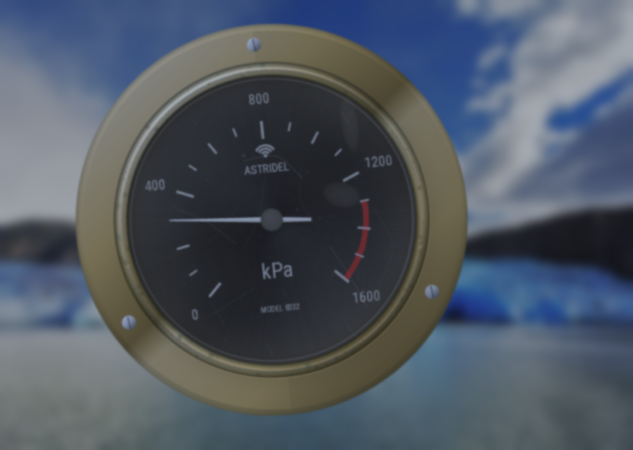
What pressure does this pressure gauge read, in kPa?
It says 300 kPa
